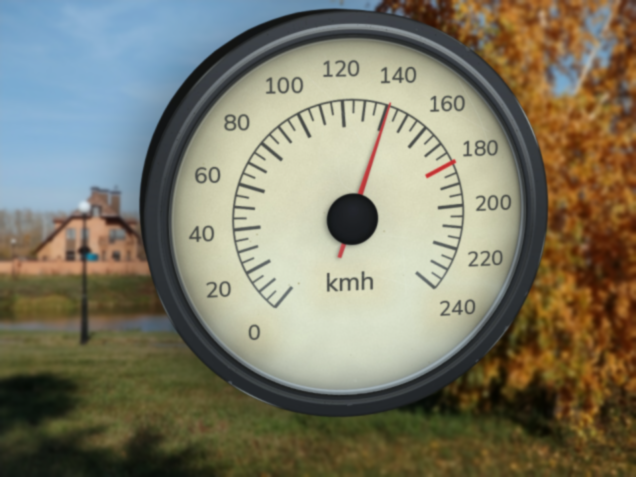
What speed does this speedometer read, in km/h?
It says 140 km/h
